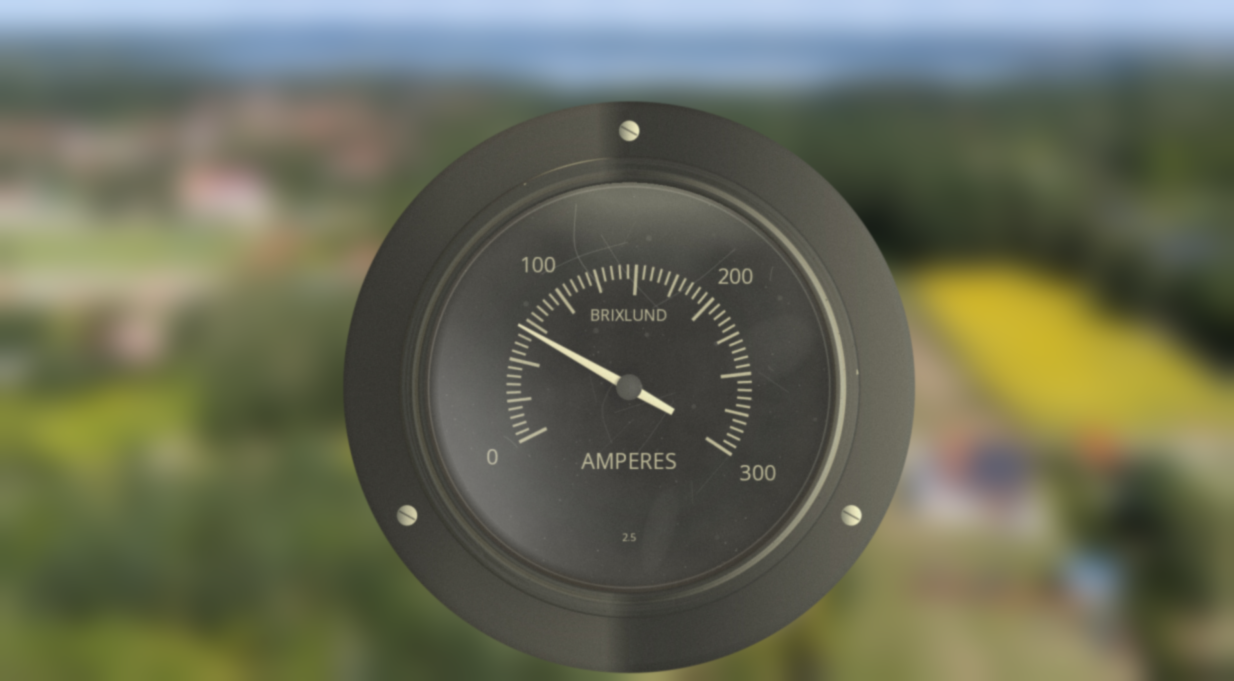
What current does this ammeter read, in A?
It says 70 A
